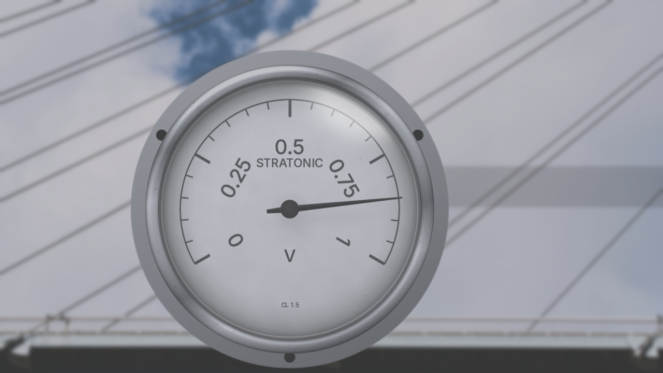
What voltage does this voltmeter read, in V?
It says 0.85 V
